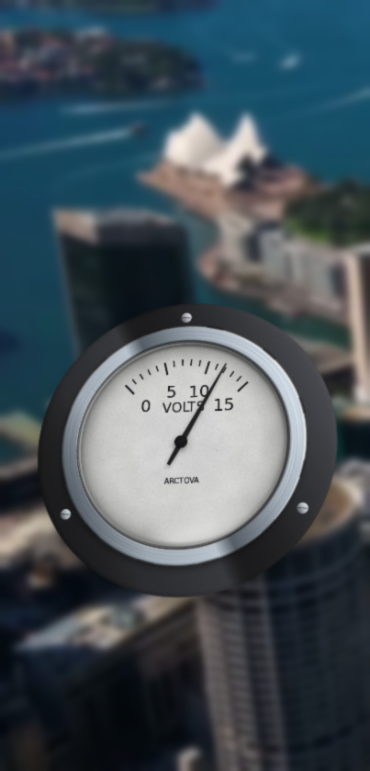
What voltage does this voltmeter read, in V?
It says 12 V
